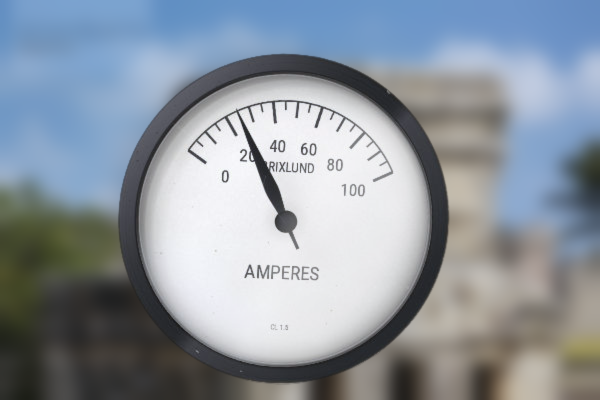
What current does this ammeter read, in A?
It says 25 A
